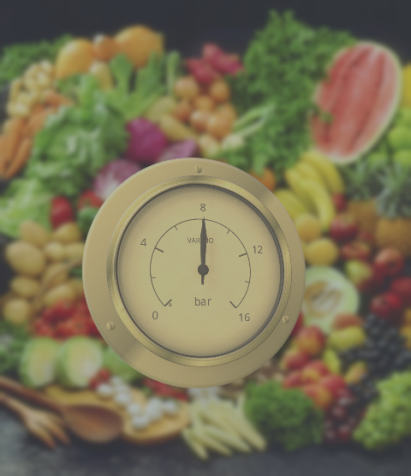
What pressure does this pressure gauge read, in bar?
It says 8 bar
